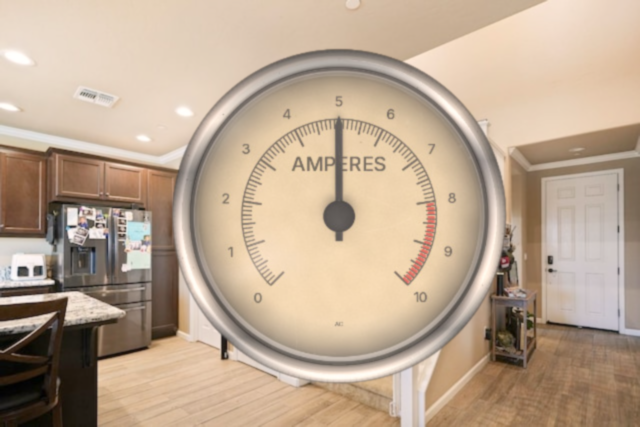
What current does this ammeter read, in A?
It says 5 A
